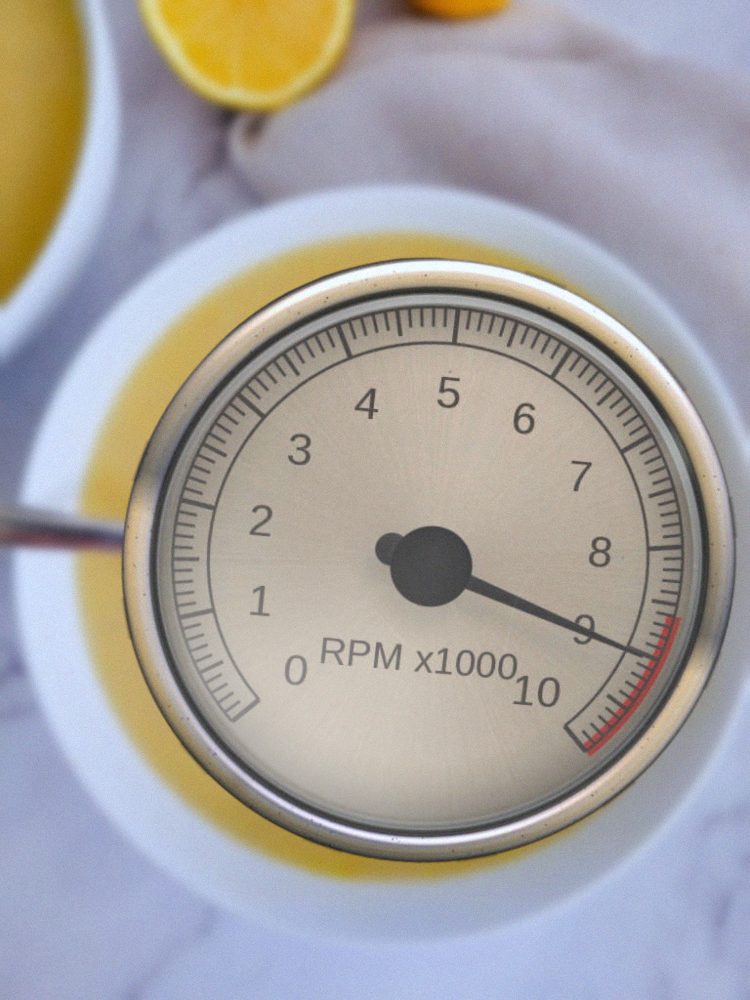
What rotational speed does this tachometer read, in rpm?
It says 9000 rpm
